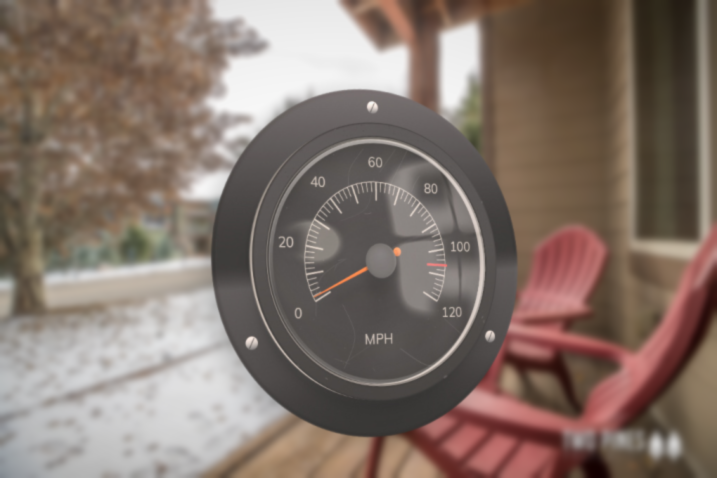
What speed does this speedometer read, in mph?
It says 2 mph
